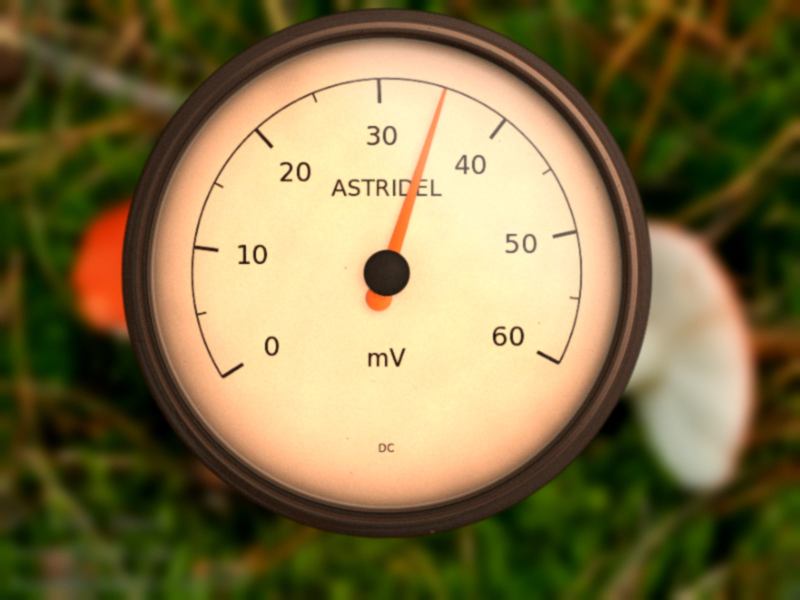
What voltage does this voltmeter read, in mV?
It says 35 mV
